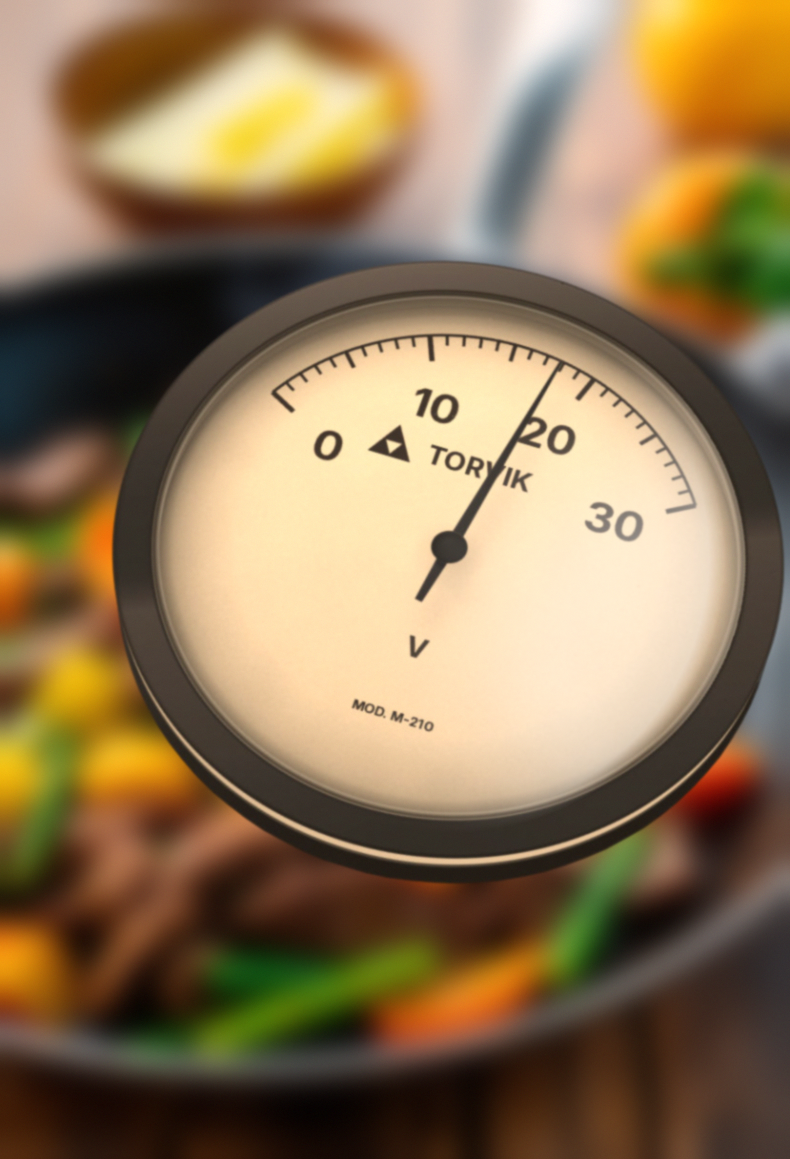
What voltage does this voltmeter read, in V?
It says 18 V
